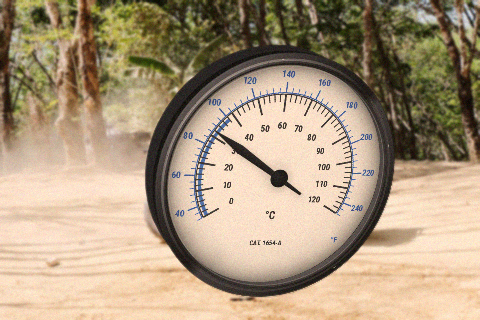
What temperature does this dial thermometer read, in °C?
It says 32 °C
